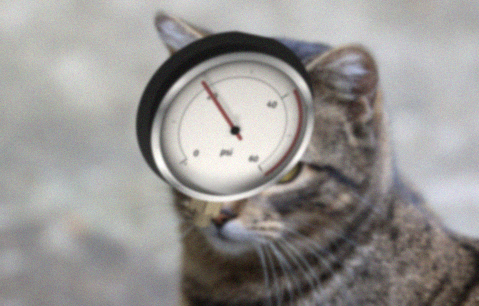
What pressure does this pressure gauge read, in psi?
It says 20 psi
